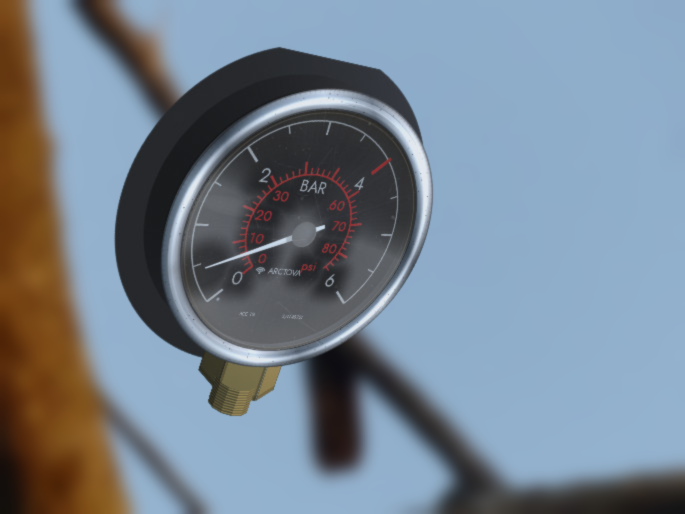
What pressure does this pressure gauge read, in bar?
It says 0.5 bar
